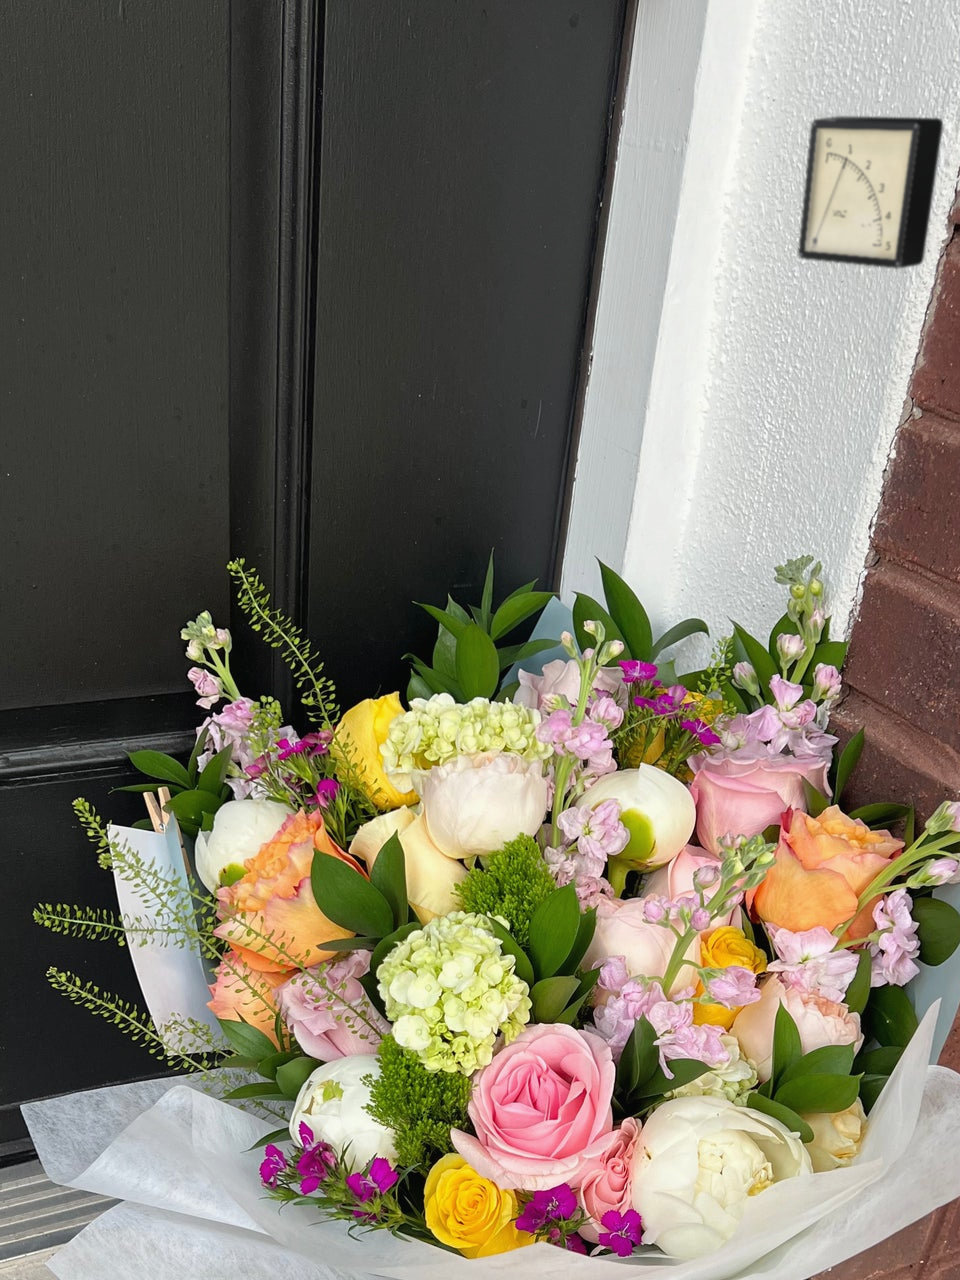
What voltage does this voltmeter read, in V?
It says 1 V
